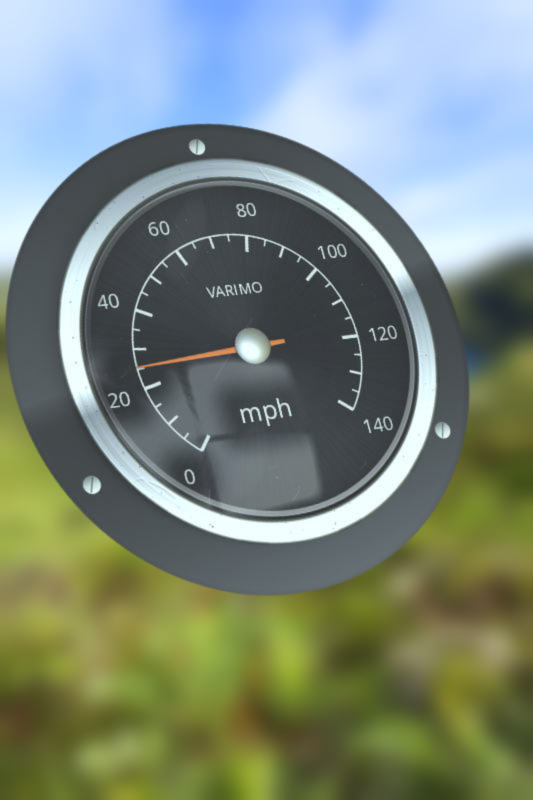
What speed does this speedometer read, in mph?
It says 25 mph
